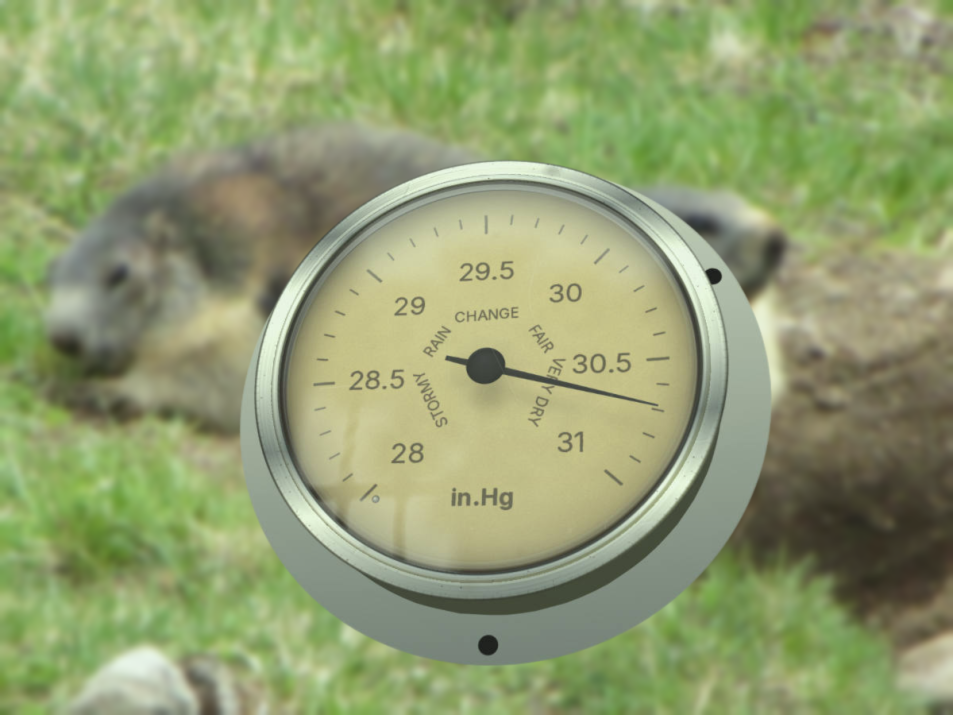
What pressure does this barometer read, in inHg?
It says 30.7 inHg
